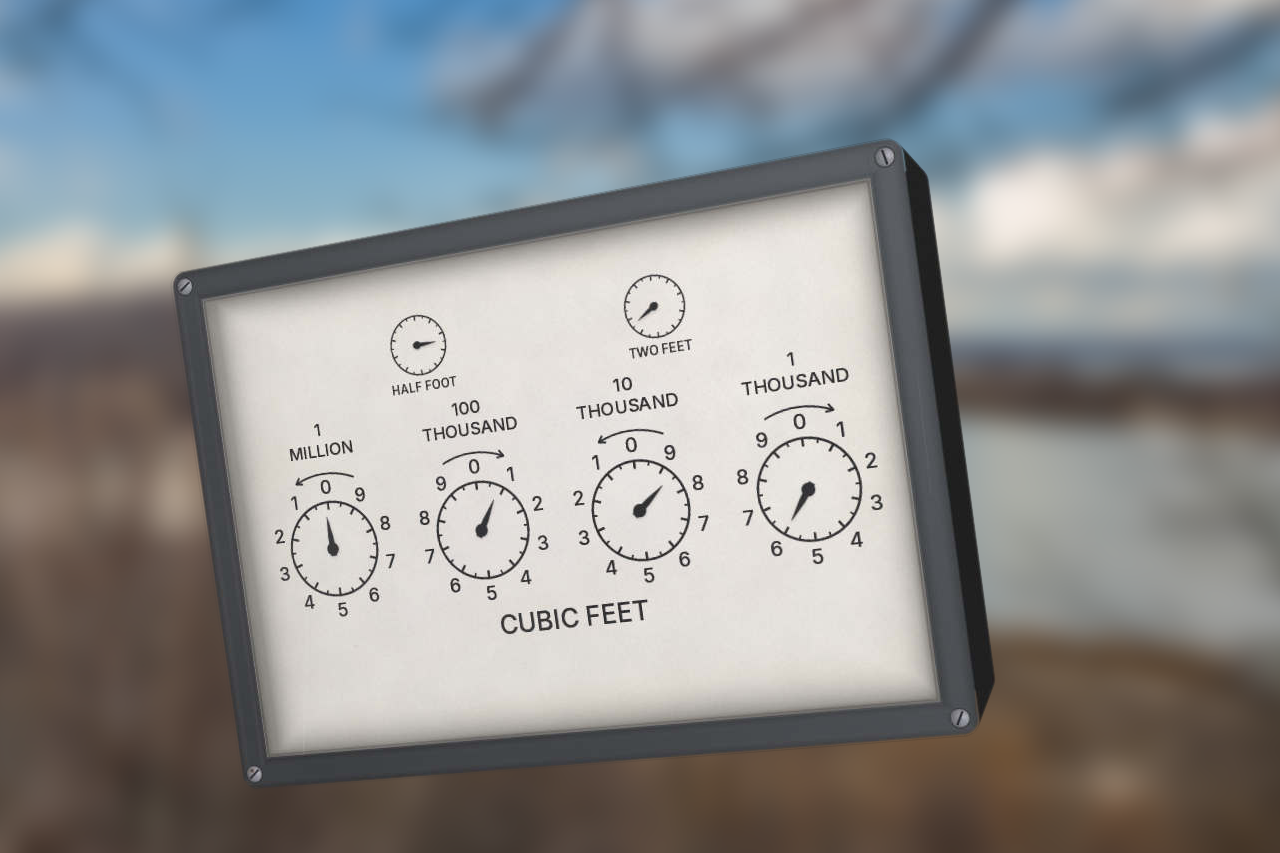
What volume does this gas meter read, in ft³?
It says 8600 ft³
